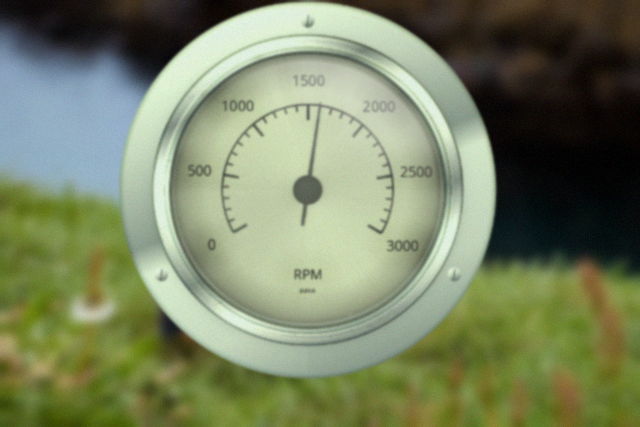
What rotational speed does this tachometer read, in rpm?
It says 1600 rpm
